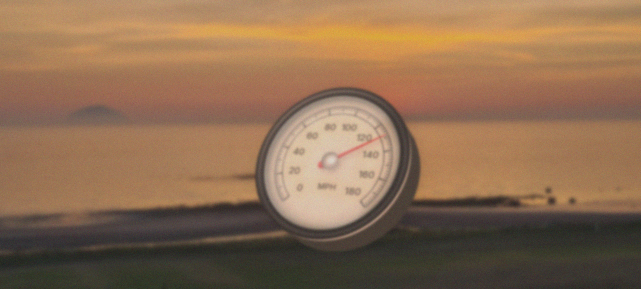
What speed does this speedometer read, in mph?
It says 130 mph
